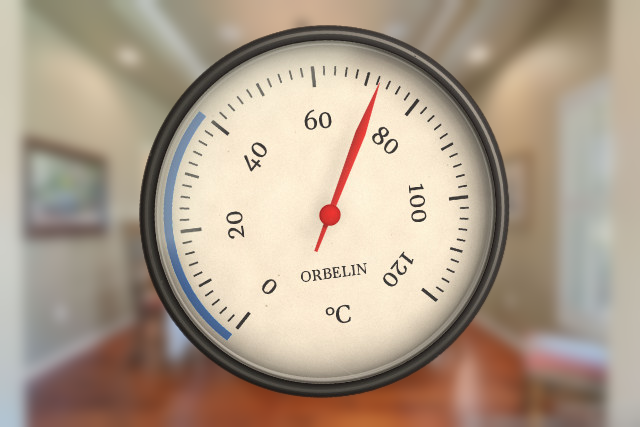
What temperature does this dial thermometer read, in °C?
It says 72 °C
